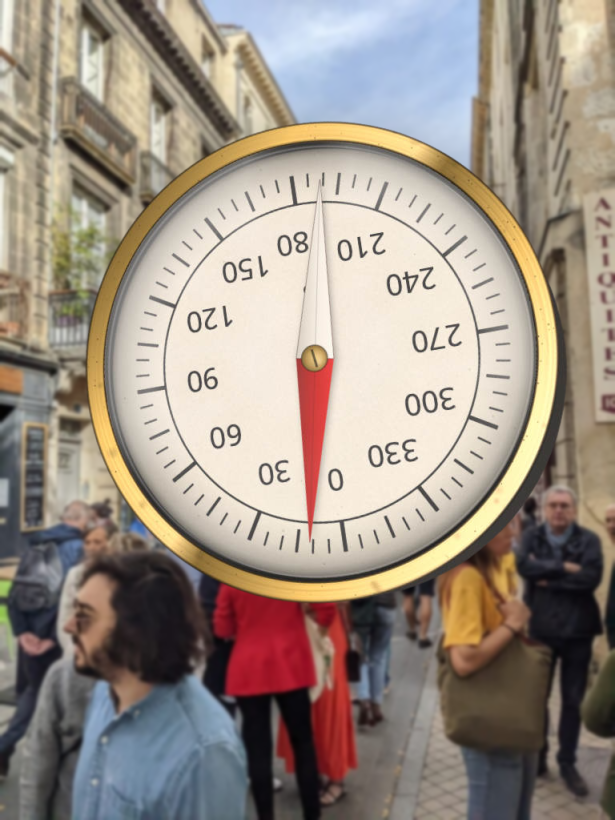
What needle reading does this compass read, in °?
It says 10 °
